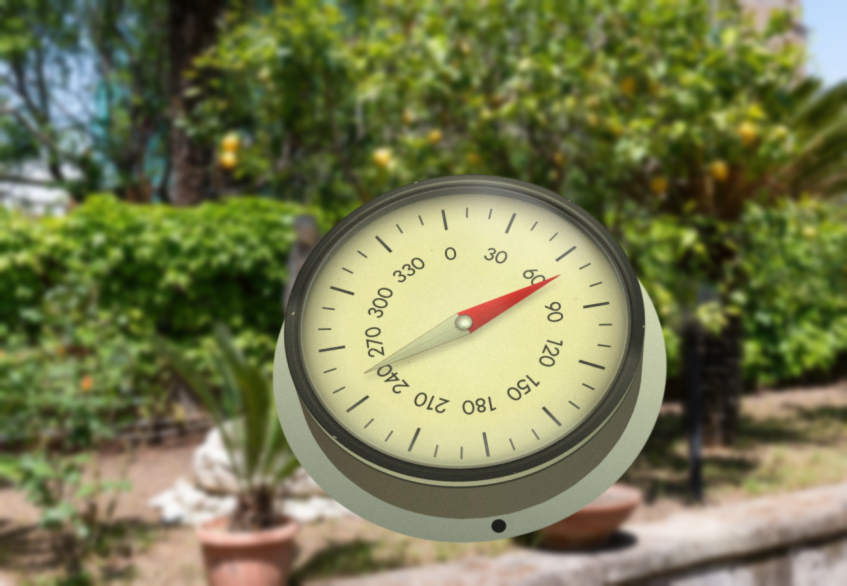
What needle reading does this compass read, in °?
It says 70 °
